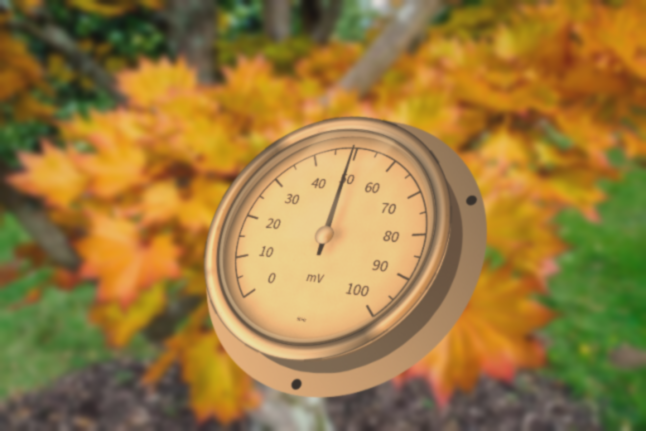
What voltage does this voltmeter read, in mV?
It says 50 mV
